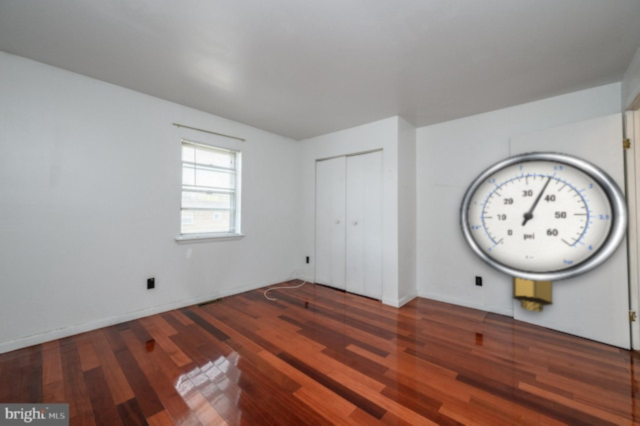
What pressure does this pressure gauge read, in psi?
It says 36 psi
